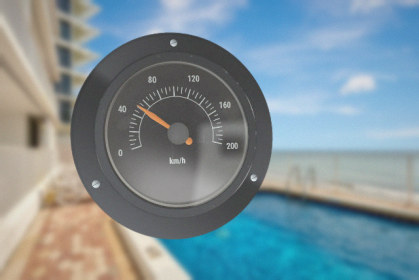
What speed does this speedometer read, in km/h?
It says 50 km/h
